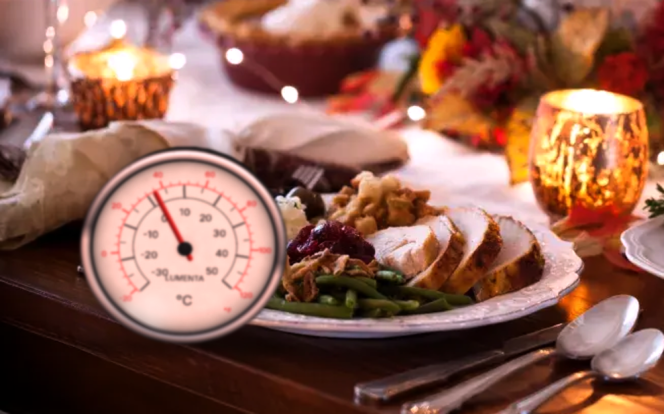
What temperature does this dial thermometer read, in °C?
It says 2.5 °C
